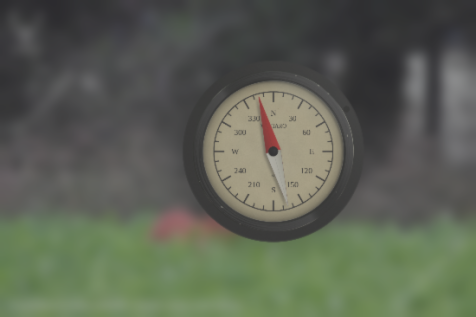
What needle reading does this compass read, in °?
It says 345 °
